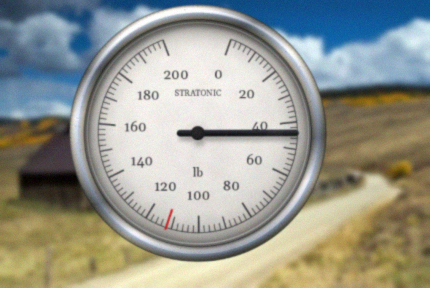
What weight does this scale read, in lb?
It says 44 lb
